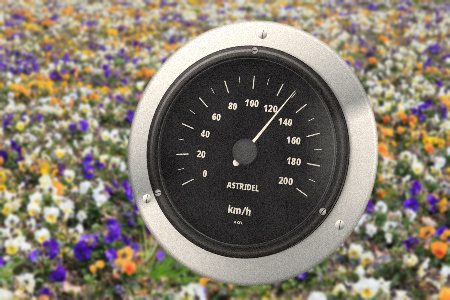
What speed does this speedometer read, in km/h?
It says 130 km/h
